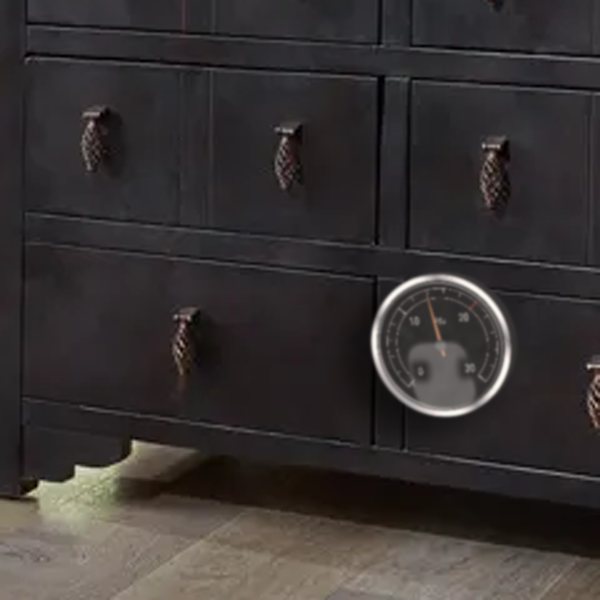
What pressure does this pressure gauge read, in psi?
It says 14 psi
